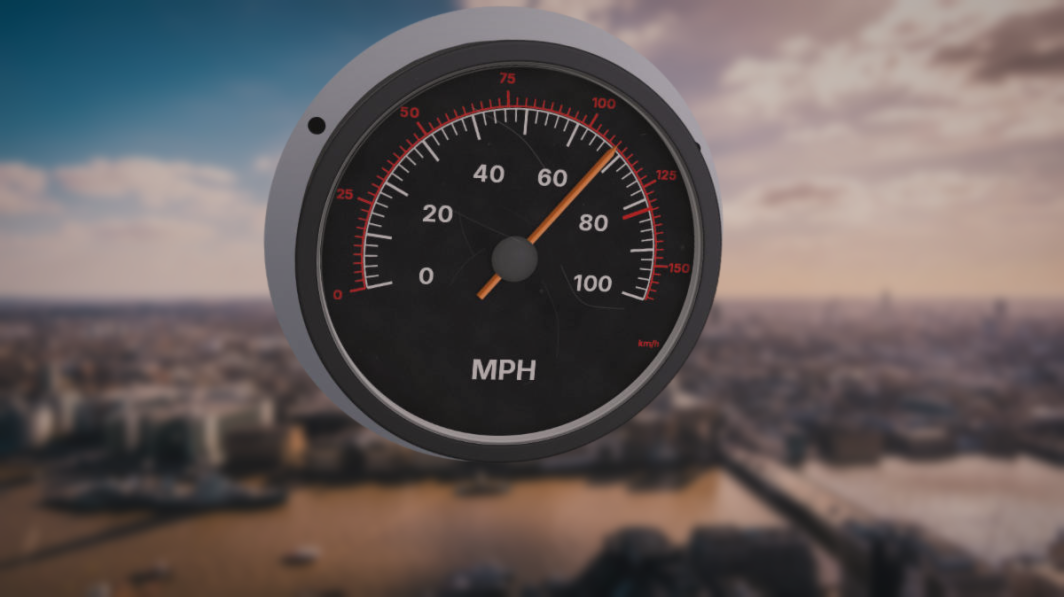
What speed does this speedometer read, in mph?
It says 68 mph
